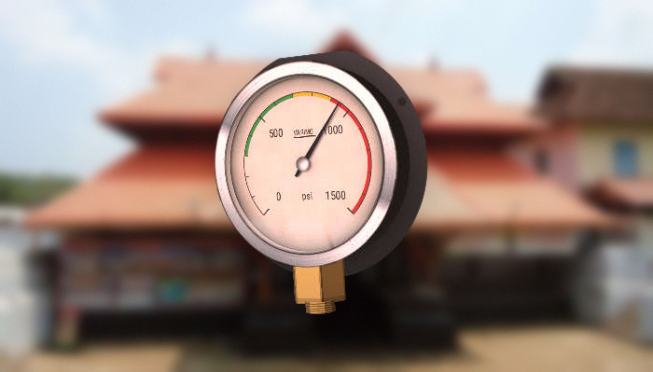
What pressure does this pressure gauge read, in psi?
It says 950 psi
